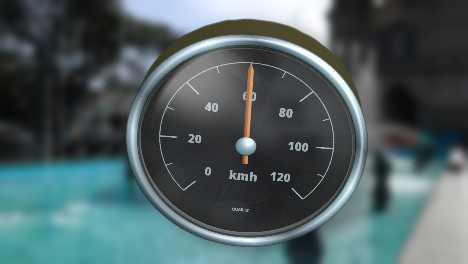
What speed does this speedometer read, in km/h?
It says 60 km/h
